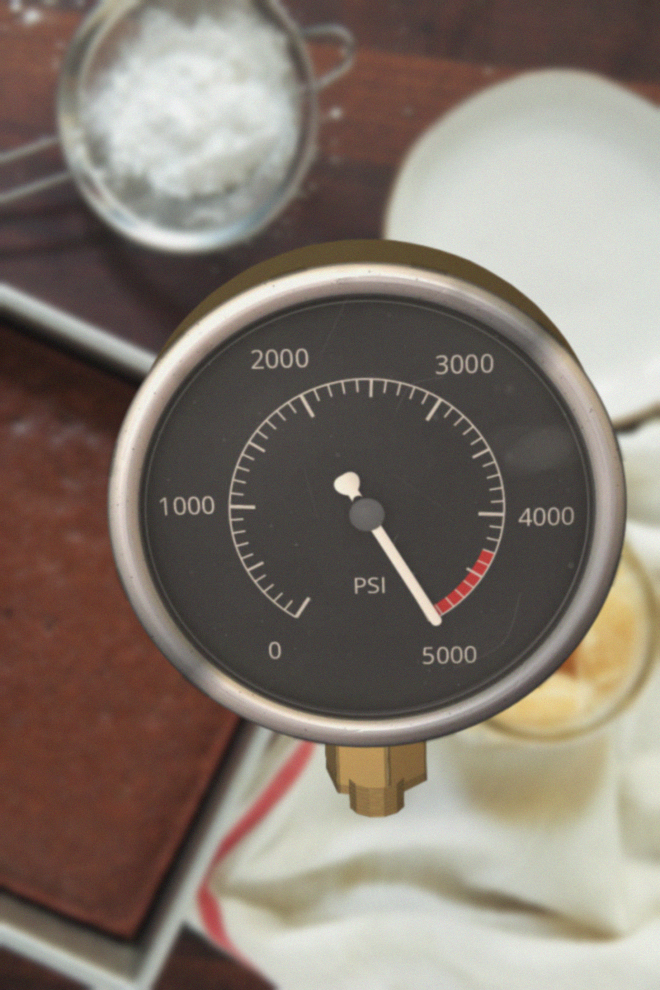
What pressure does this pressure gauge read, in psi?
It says 4950 psi
